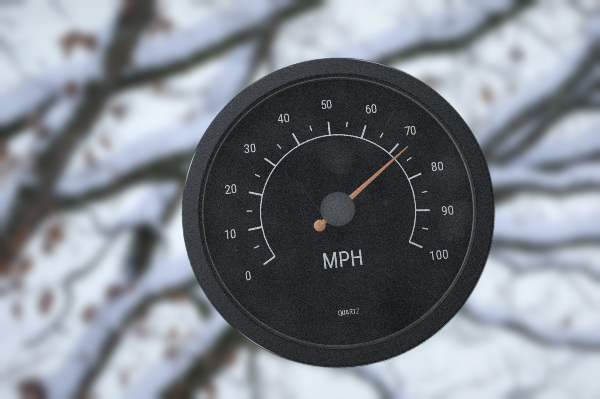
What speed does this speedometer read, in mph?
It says 72.5 mph
